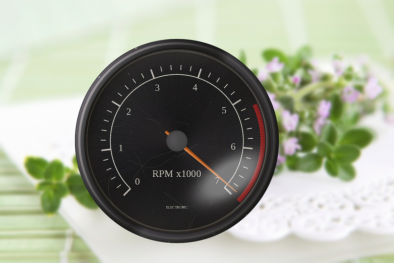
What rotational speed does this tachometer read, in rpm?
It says 6900 rpm
